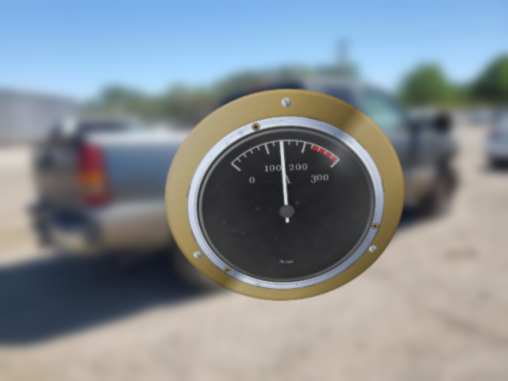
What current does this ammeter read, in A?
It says 140 A
